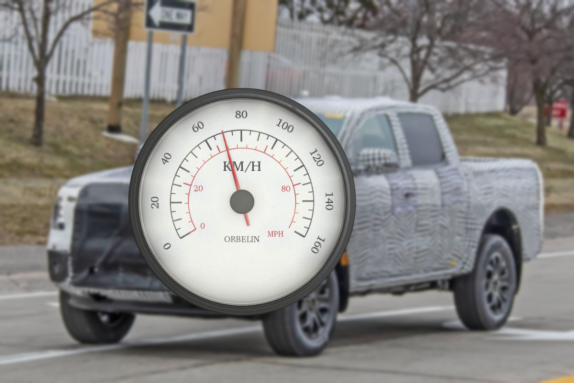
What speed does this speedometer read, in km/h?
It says 70 km/h
